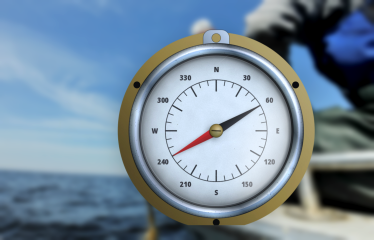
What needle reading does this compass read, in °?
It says 240 °
